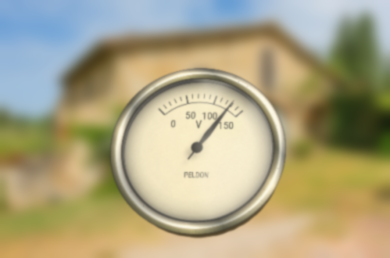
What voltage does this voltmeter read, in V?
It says 130 V
